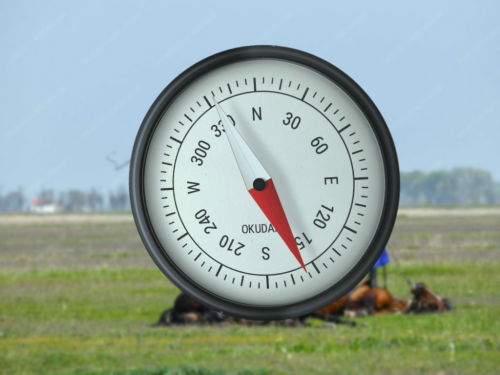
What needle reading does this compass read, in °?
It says 155 °
